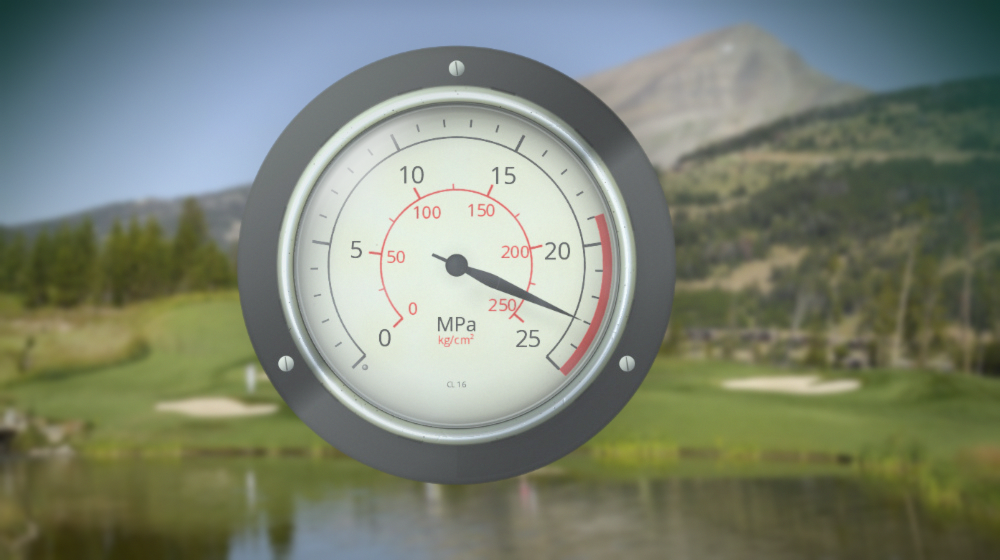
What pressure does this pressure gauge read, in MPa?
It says 23 MPa
